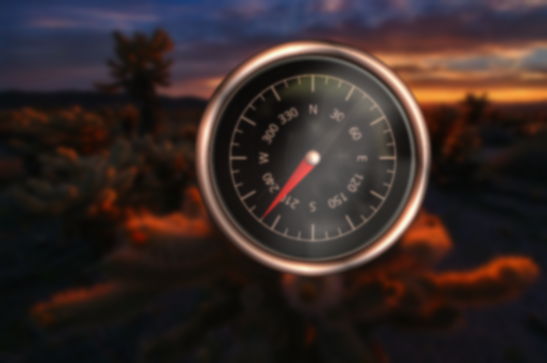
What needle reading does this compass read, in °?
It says 220 °
